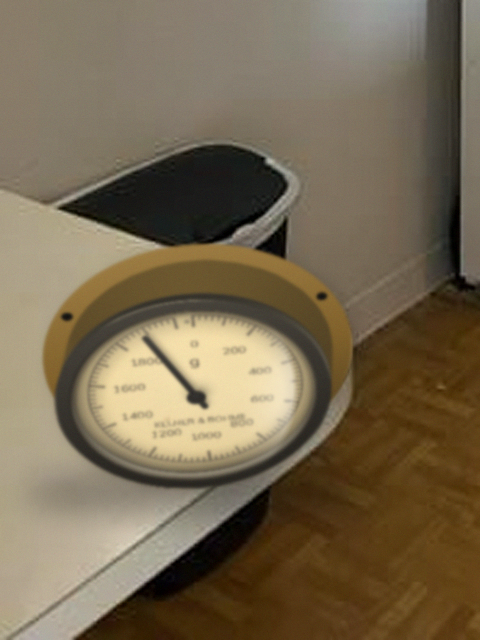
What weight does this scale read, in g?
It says 1900 g
